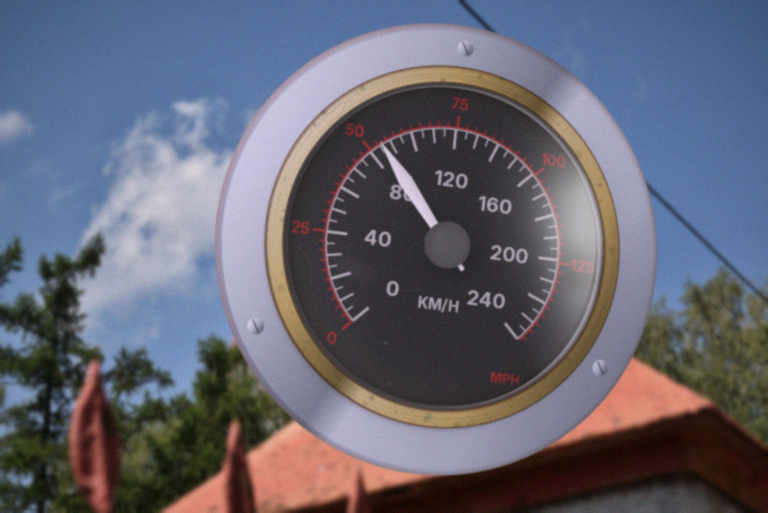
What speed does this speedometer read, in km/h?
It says 85 km/h
